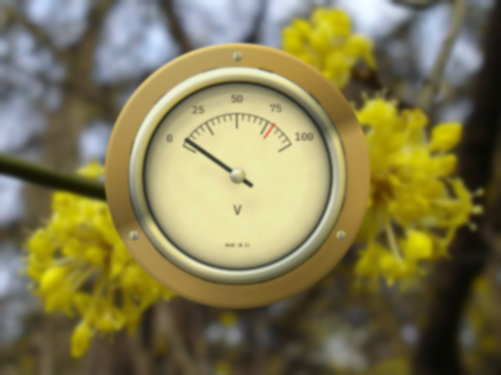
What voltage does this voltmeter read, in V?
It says 5 V
